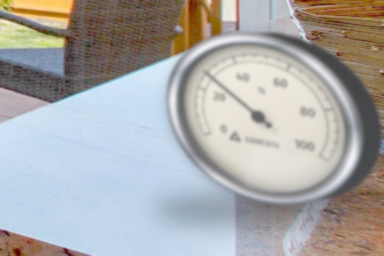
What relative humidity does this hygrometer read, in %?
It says 28 %
